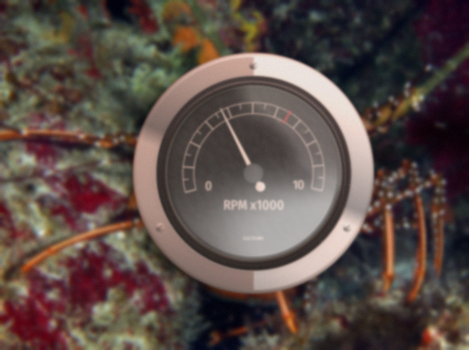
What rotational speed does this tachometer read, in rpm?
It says 3750 rpm
